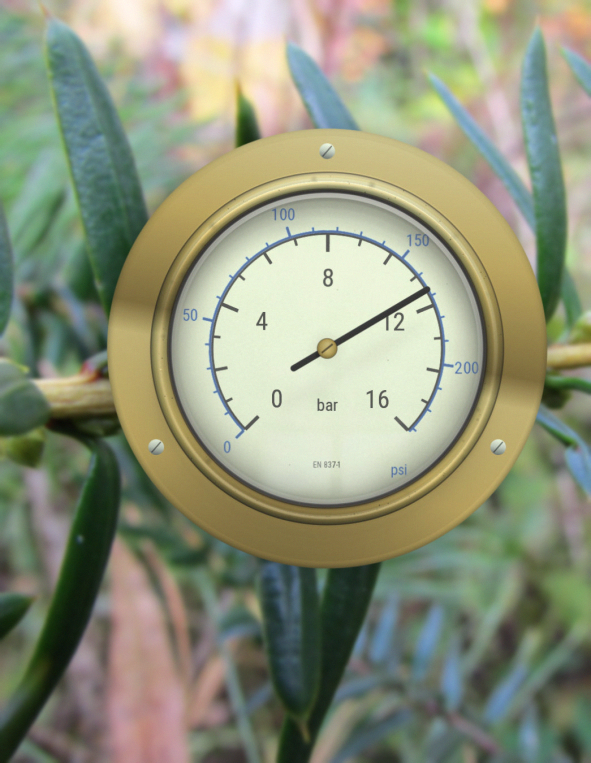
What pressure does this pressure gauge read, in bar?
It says 11.5 bar
